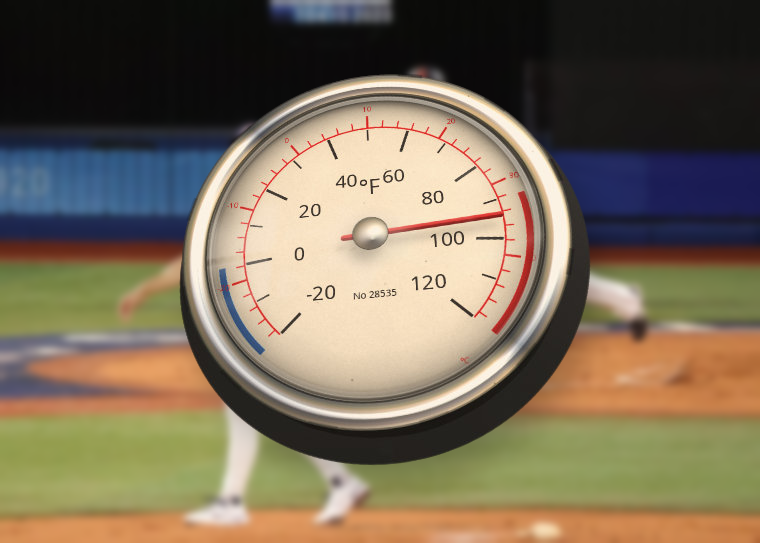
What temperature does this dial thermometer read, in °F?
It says 95 °F
